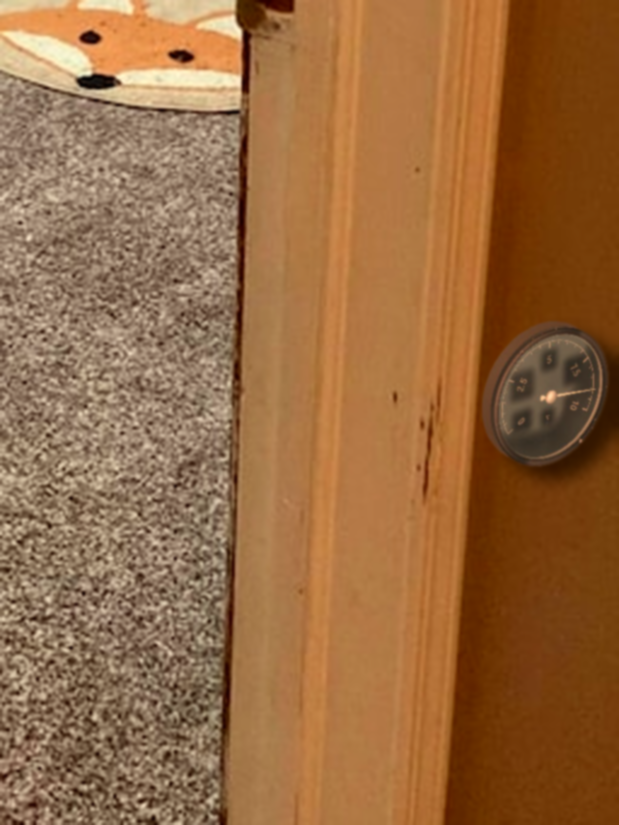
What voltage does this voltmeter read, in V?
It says 9 V
